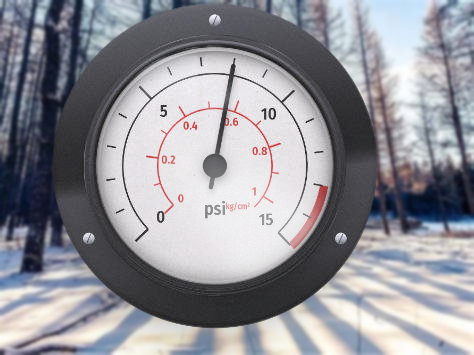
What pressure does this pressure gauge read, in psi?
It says 8 psi
